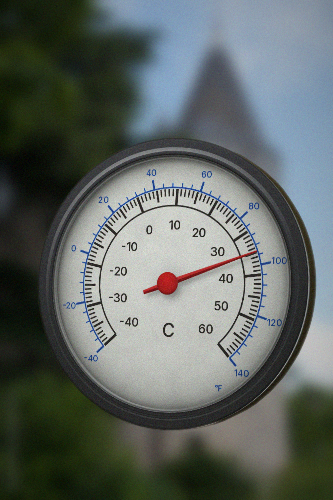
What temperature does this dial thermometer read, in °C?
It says 35 °C
